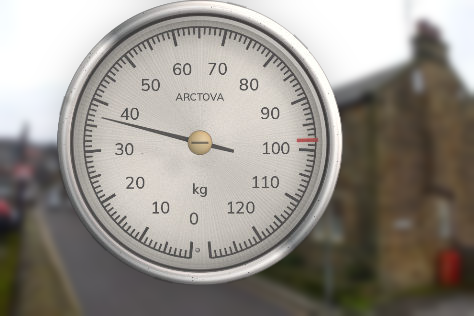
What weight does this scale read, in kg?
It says 37 kg
